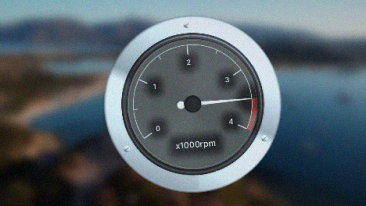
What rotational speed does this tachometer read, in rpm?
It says 3500 rpm
